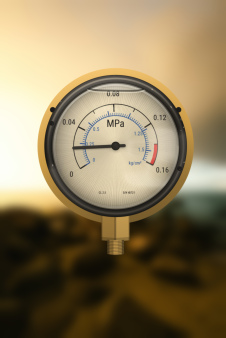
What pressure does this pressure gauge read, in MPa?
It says 0.02 MPa
